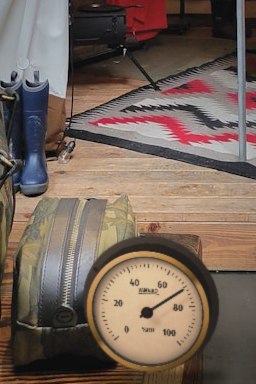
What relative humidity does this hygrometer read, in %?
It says 70 %
